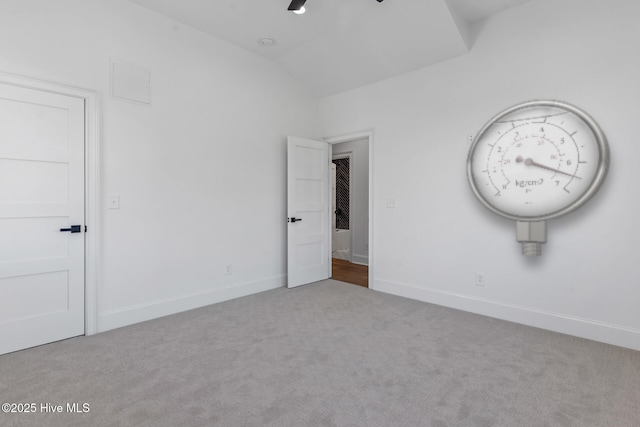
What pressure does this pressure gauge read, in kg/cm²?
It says 6.5 kg/cm²
